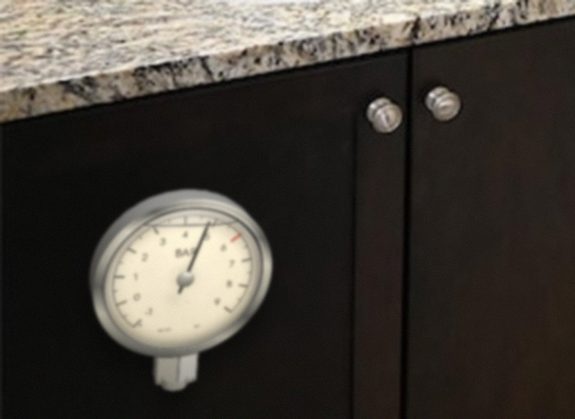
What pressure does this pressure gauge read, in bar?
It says 4.75 bar
